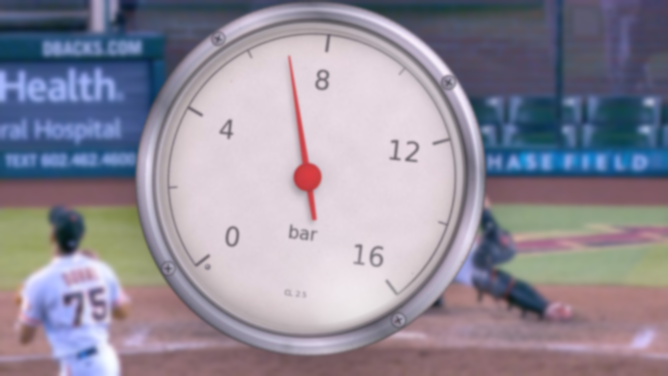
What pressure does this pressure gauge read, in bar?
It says 7 bar
